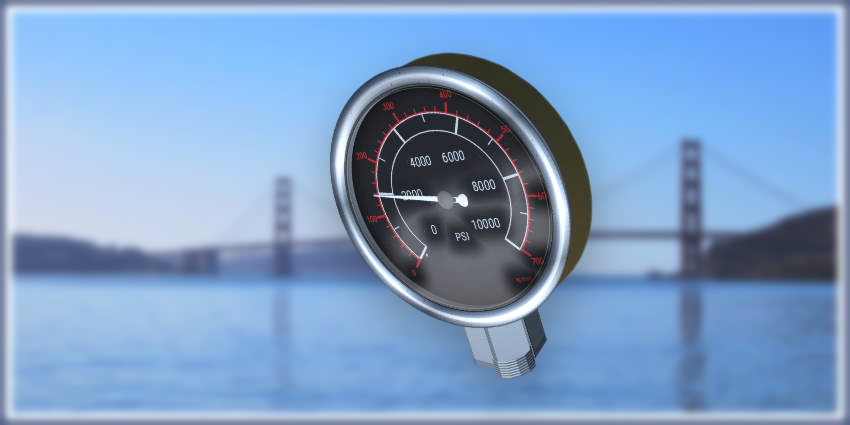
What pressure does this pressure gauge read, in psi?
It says 2000 psi
